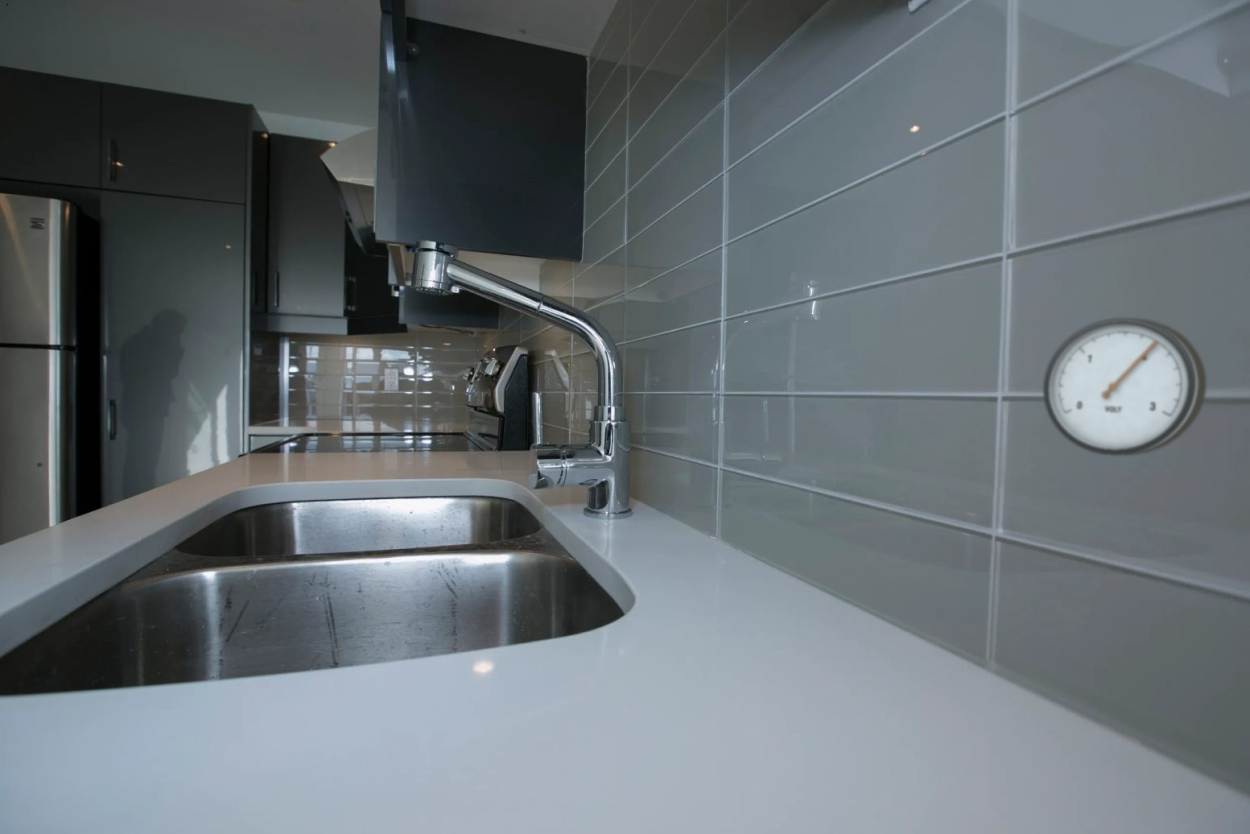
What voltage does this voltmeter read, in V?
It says 2 V
